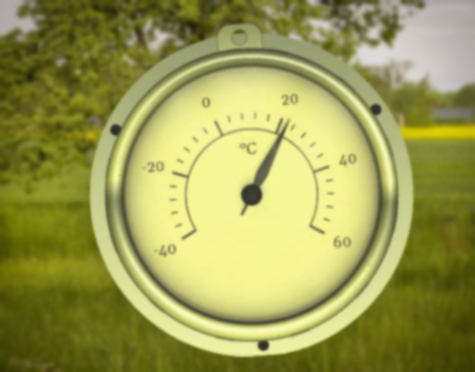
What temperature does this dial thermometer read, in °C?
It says 22 °C
